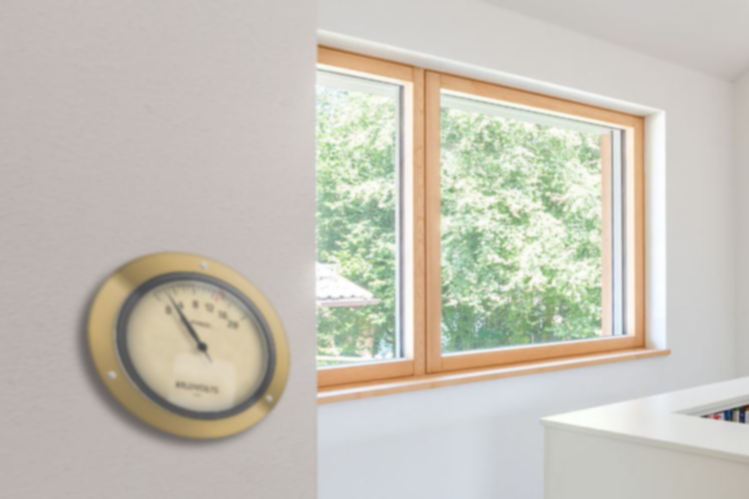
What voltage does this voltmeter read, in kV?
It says 2 kV
